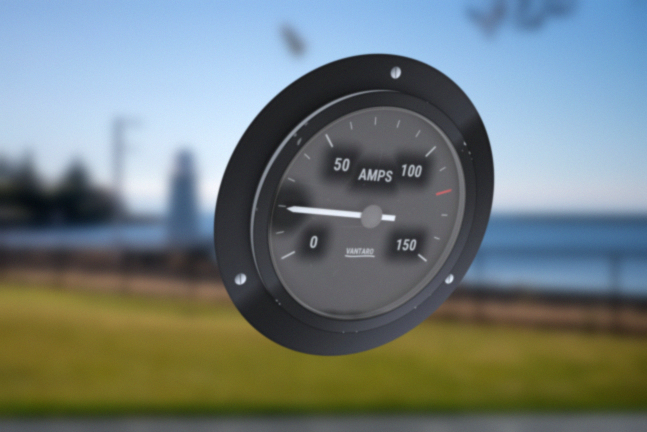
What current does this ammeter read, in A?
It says 20 A
